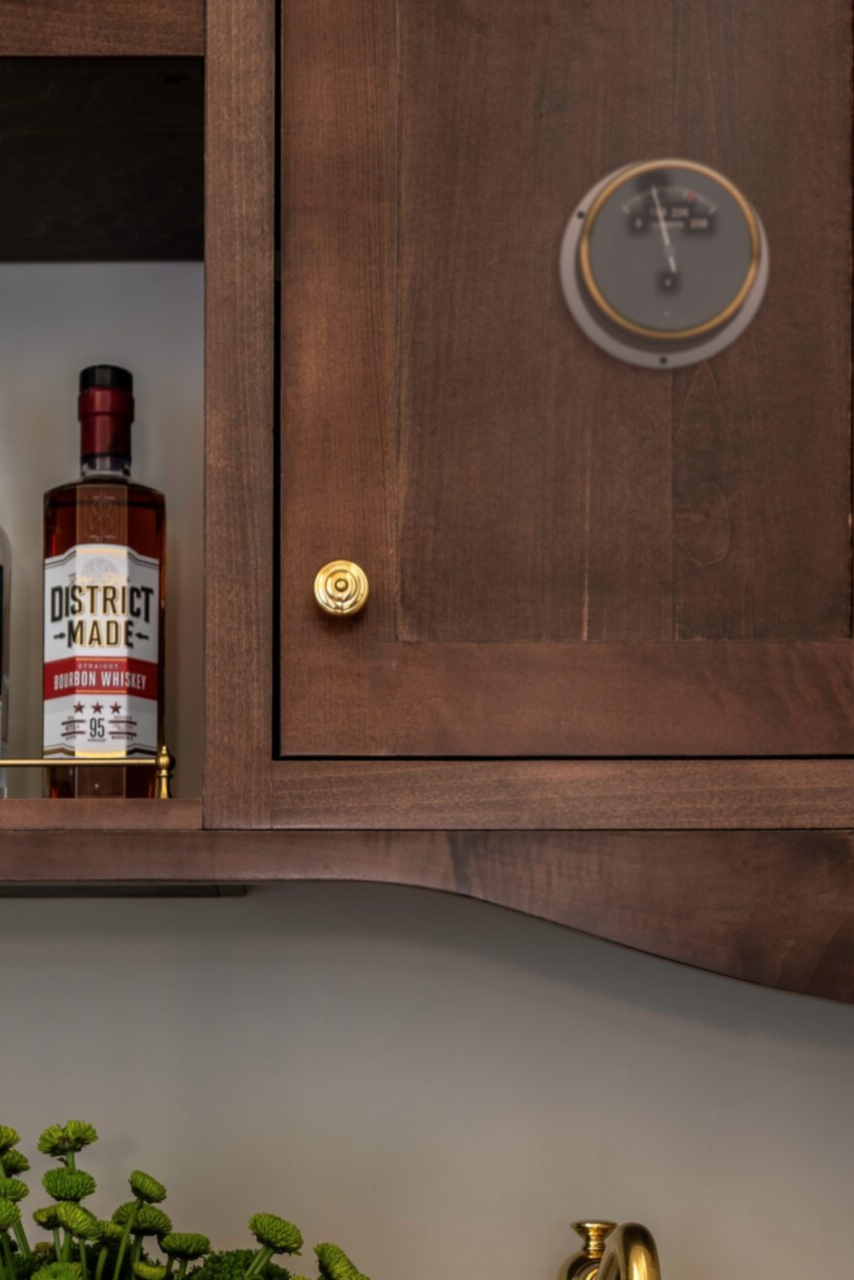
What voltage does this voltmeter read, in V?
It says 100 V
